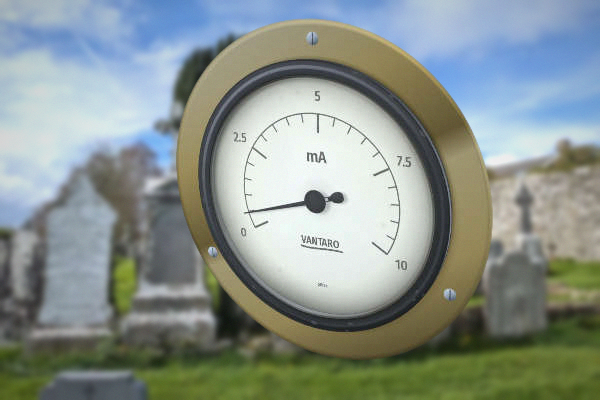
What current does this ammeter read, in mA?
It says 0.5 mA
